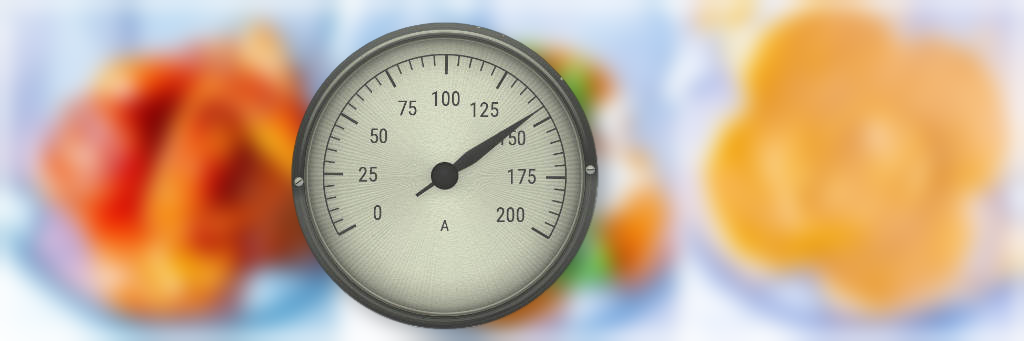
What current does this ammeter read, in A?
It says 145 A
